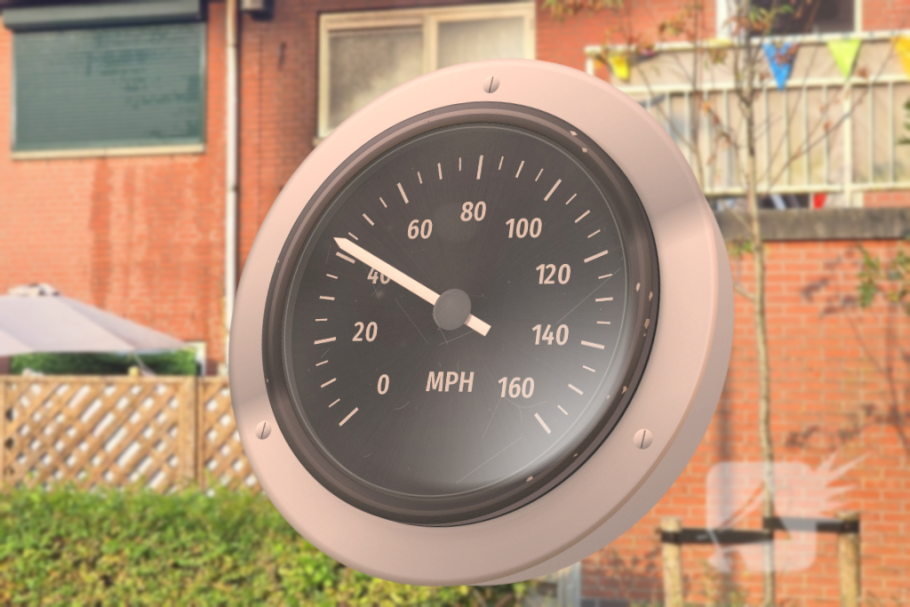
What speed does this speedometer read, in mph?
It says 42.5 mph
